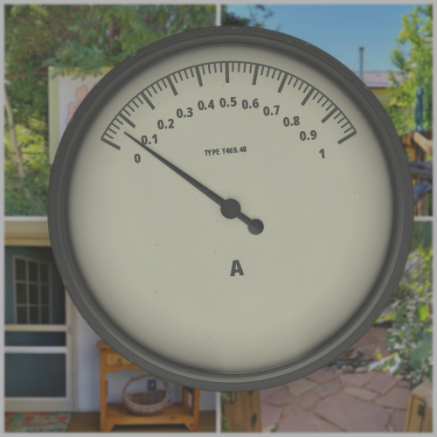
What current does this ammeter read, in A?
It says 0.06 A
